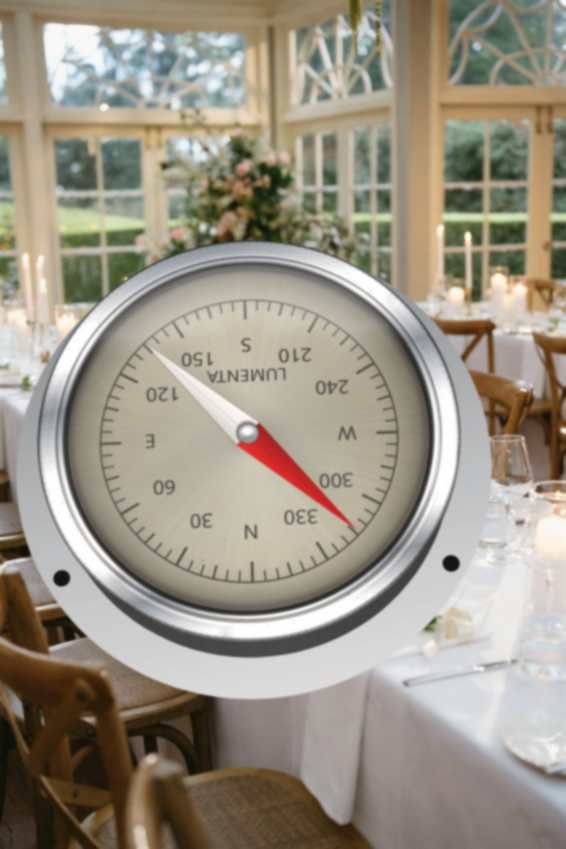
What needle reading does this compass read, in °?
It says 315 °
